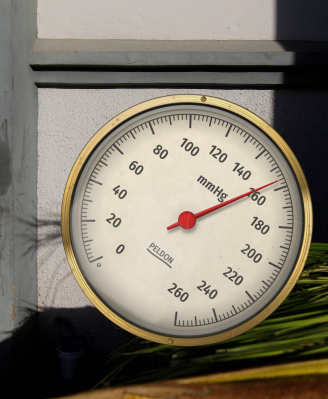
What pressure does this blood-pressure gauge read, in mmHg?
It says 156 mmHg
